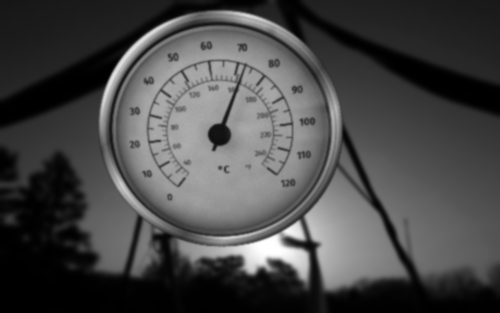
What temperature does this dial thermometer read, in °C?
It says 72.5 °C
